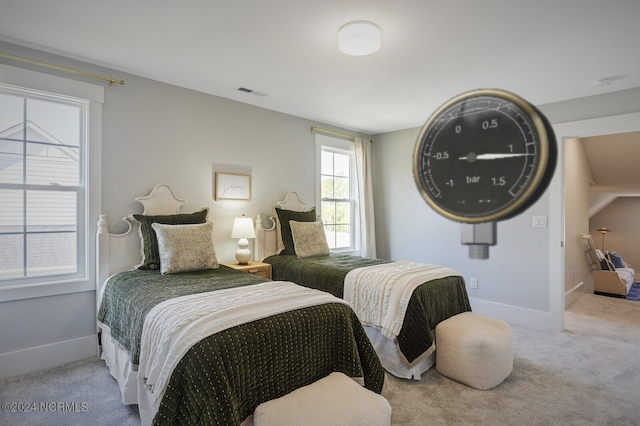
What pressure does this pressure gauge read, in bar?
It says 1.1 bar
